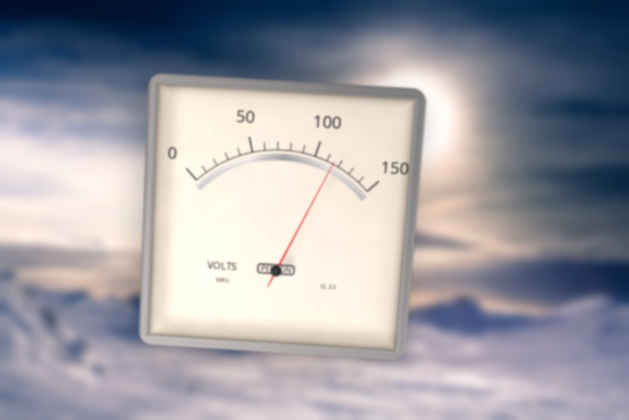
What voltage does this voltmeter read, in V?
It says 115 V
